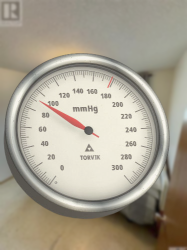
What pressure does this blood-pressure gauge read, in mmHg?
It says 90 mmHg
